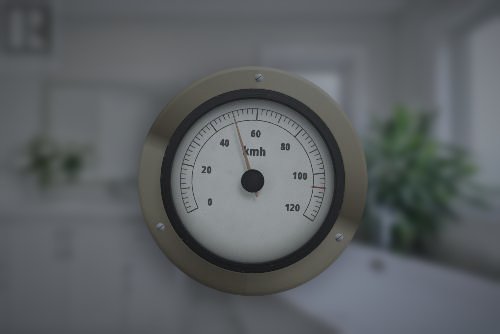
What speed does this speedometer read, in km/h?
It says 50 km/h
